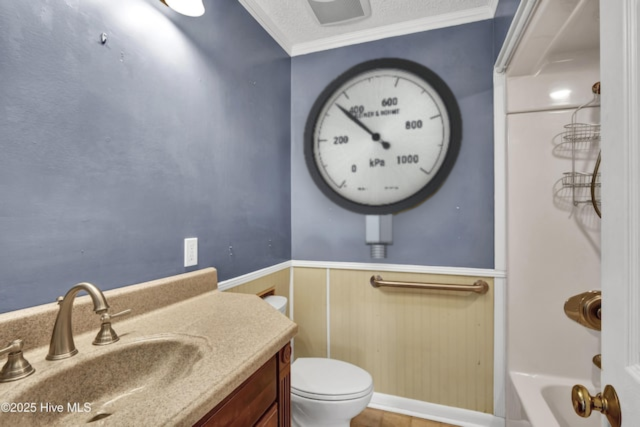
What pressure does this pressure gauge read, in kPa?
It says 350 kPa
